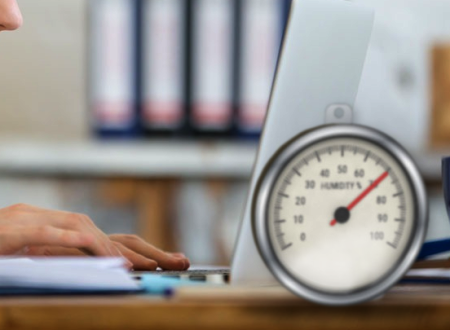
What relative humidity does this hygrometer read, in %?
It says 70 %
